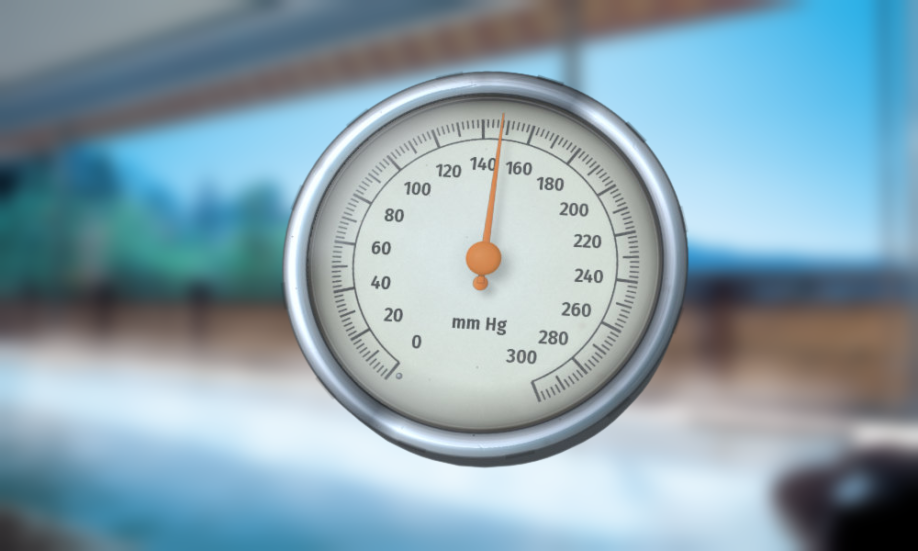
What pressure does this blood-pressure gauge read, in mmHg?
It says 148 mmHg
